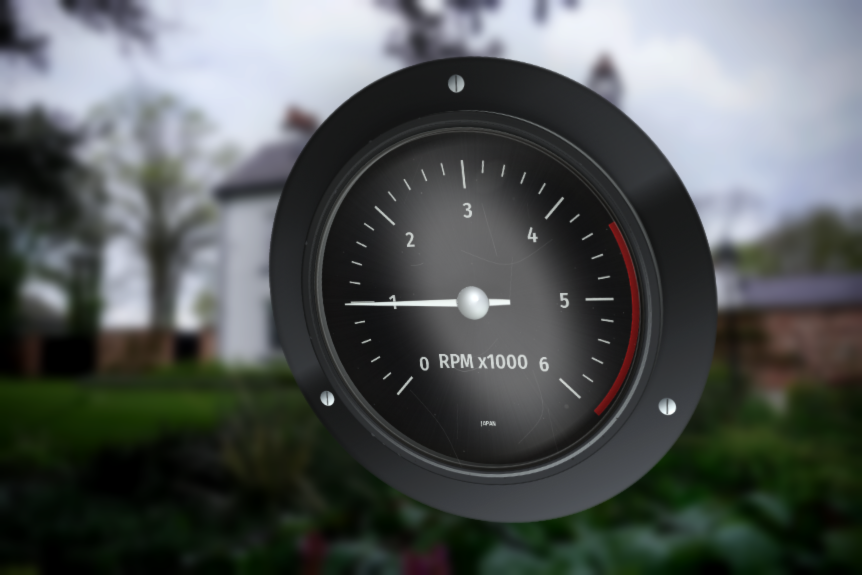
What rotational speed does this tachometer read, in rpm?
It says 1000 rpm
